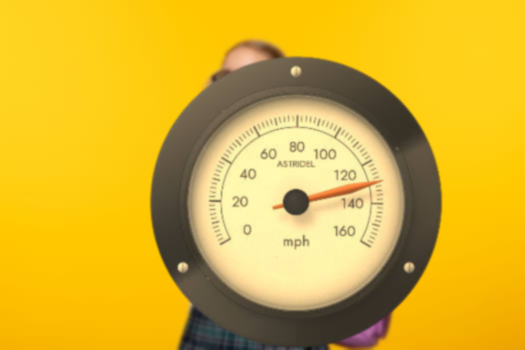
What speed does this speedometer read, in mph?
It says 130 mph
